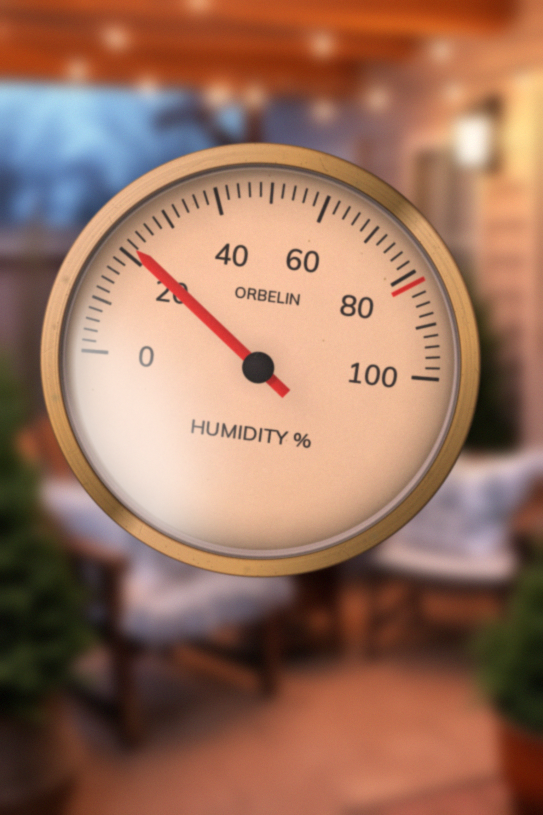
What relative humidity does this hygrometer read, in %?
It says 22 %
